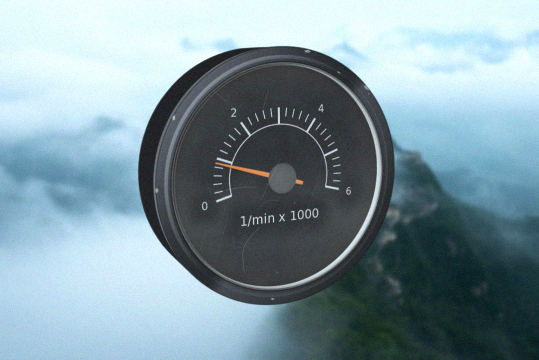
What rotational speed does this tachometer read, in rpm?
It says 900 rpm
